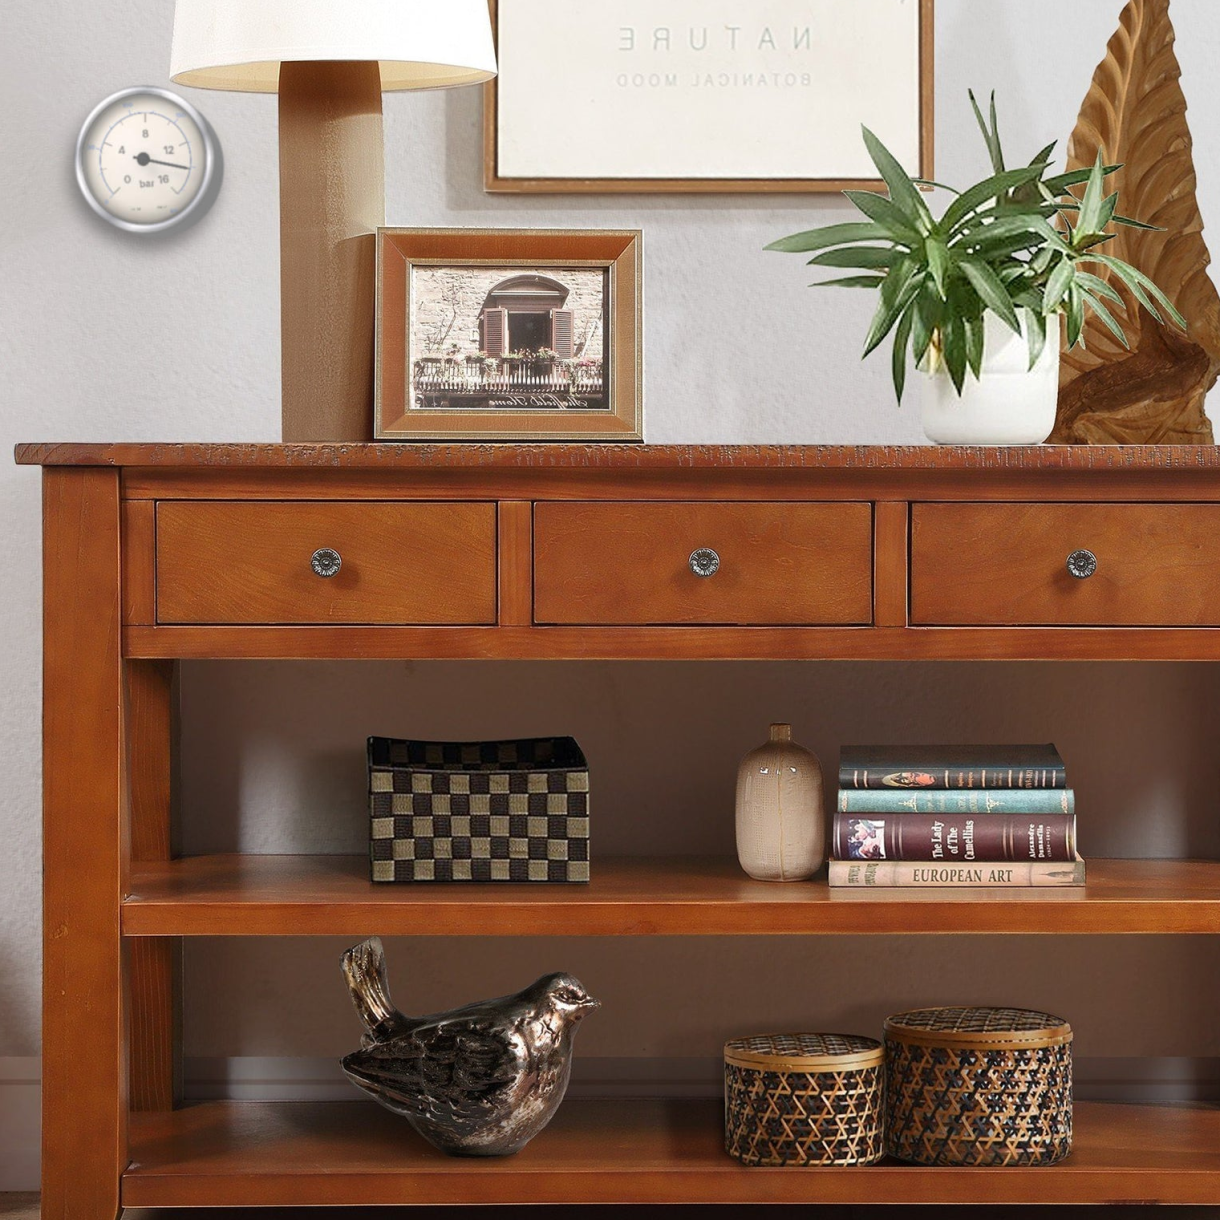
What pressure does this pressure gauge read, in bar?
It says 14 bar
